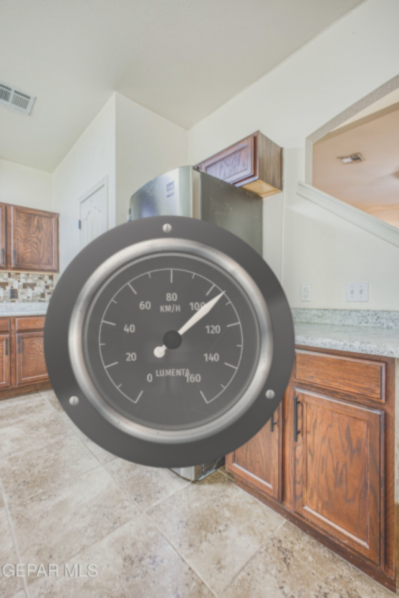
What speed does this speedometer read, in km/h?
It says 105 km/h
